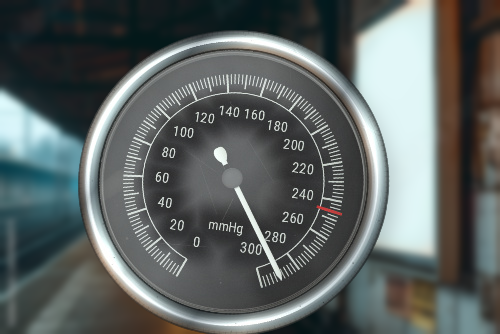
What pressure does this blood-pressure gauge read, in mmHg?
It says 290 mmHg
